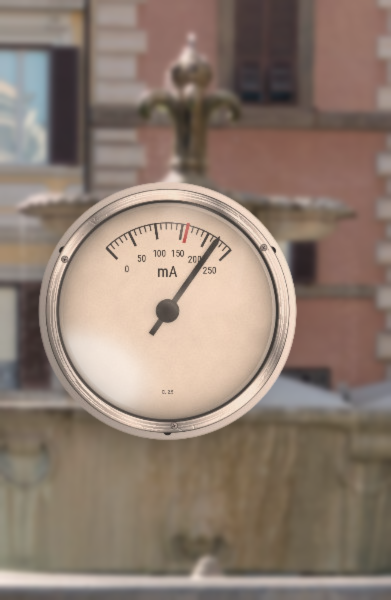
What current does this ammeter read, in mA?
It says 220 mA
